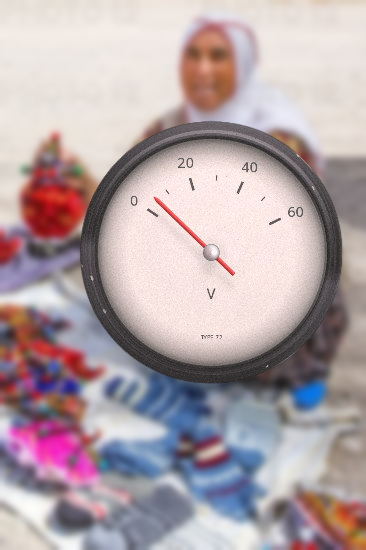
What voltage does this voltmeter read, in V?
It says 5 V
